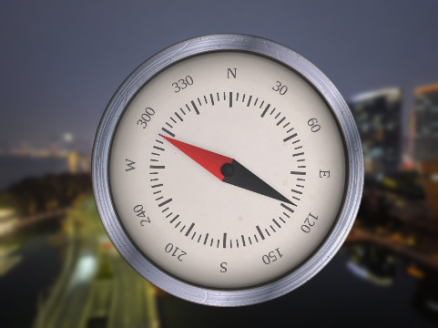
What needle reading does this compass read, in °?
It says 295 °
